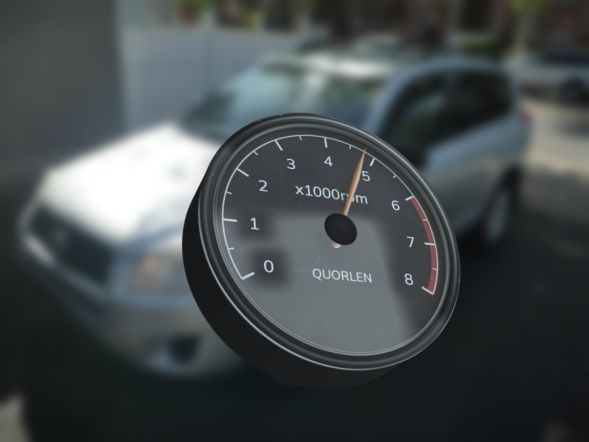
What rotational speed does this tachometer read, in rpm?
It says 4750 rpm
